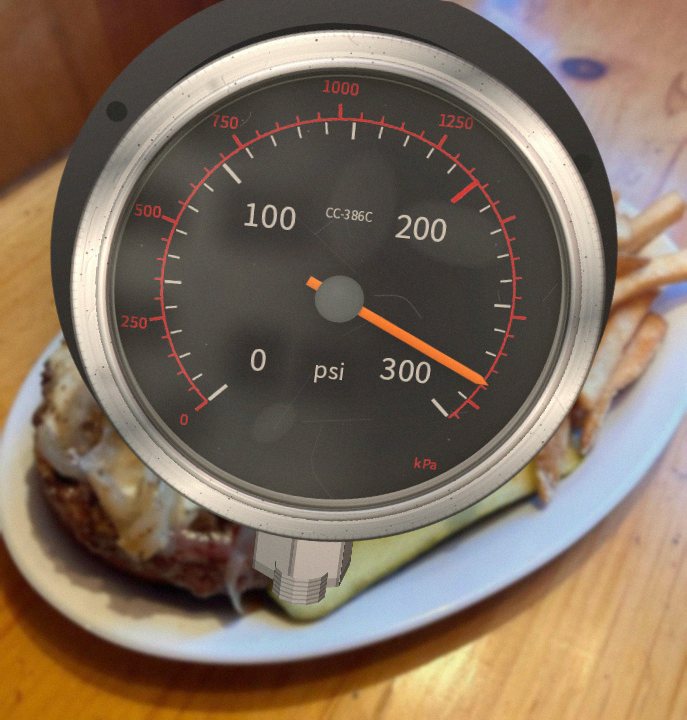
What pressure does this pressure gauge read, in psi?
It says 280 psi
